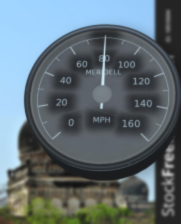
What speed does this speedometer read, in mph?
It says 80 mph
